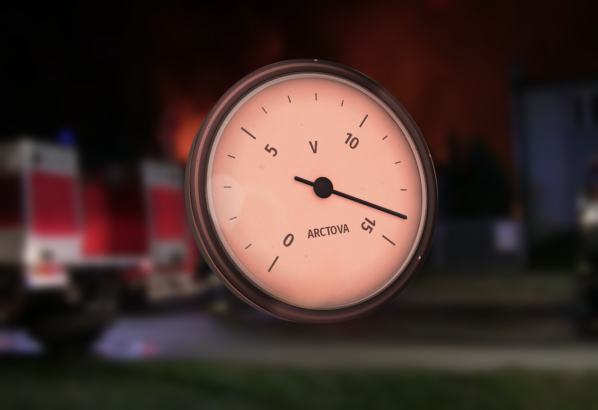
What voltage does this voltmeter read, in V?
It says 14 V
